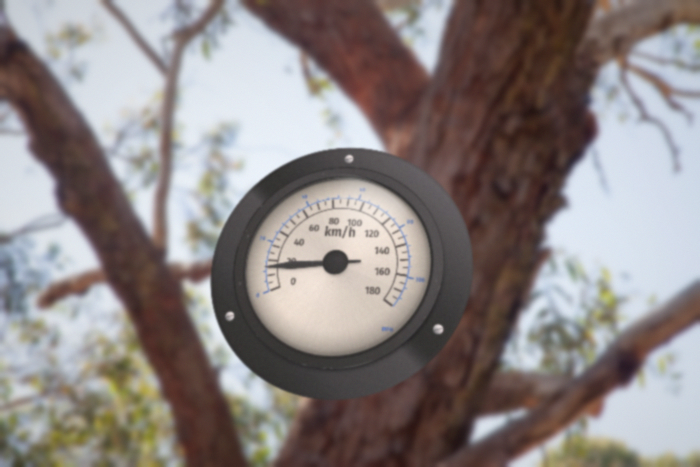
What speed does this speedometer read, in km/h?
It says 15 km/h
